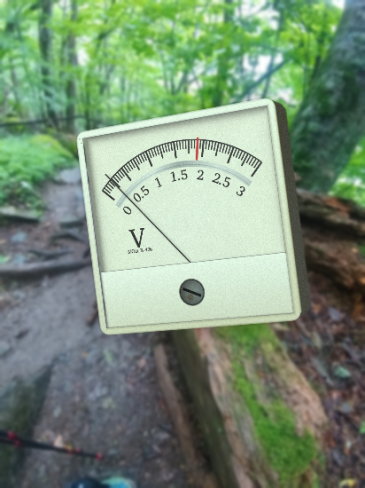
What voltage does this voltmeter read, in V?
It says 0.25 V
